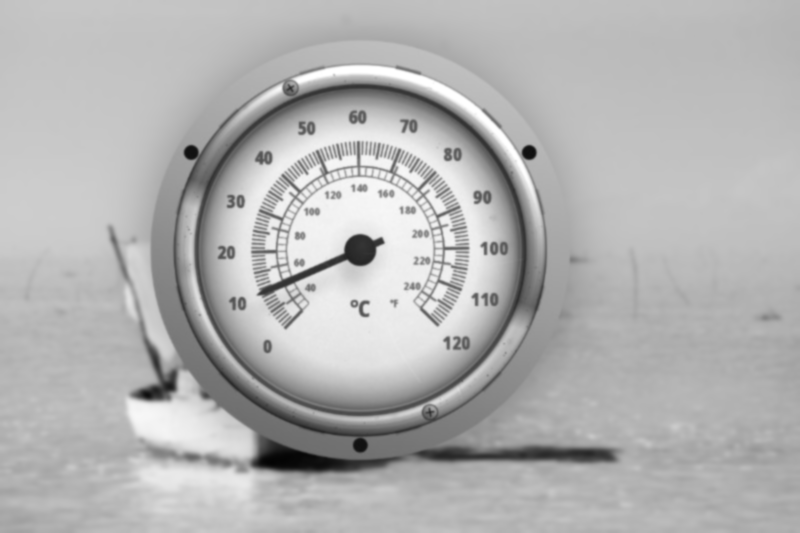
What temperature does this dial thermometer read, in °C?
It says 10 °C
